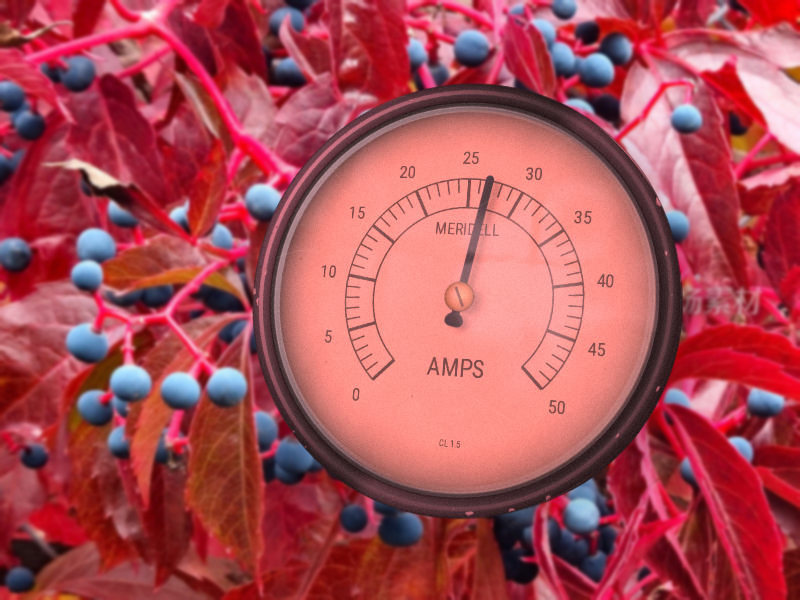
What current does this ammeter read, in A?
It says 27 A
